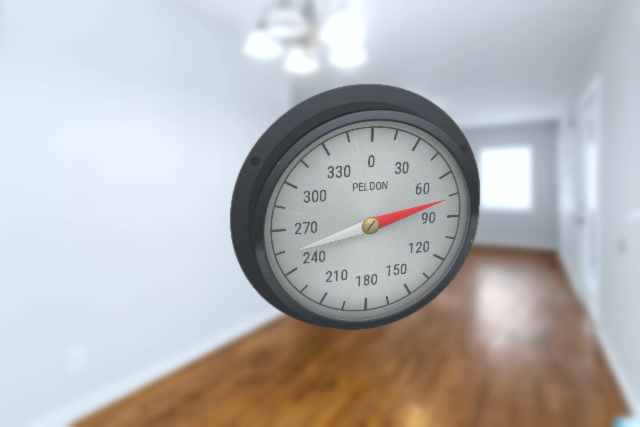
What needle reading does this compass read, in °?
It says 75 °
